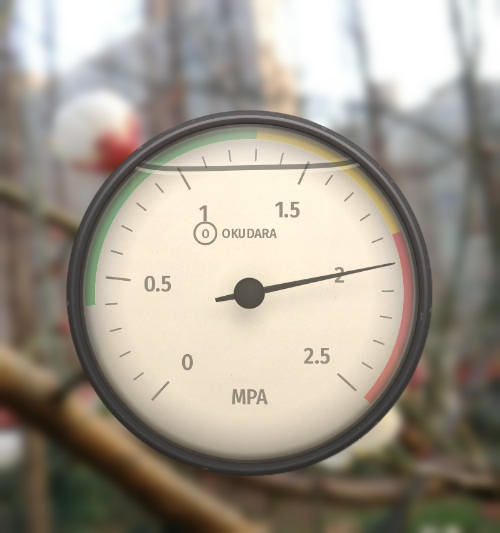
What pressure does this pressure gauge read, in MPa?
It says 2 MPa
